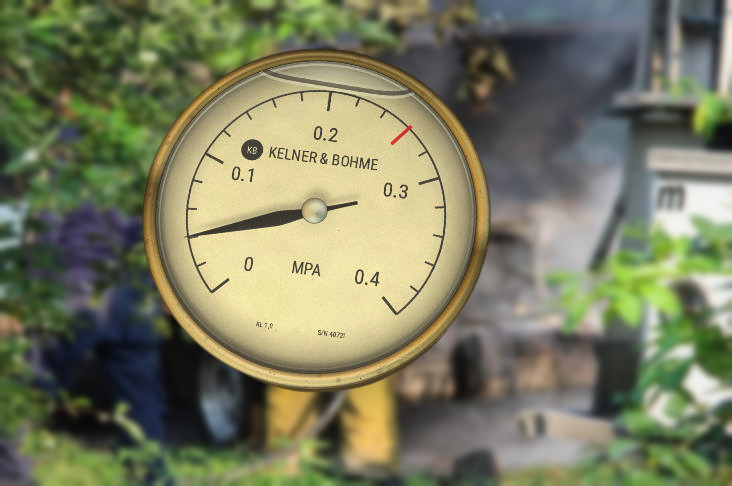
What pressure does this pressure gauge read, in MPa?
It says 0.04 MPa
